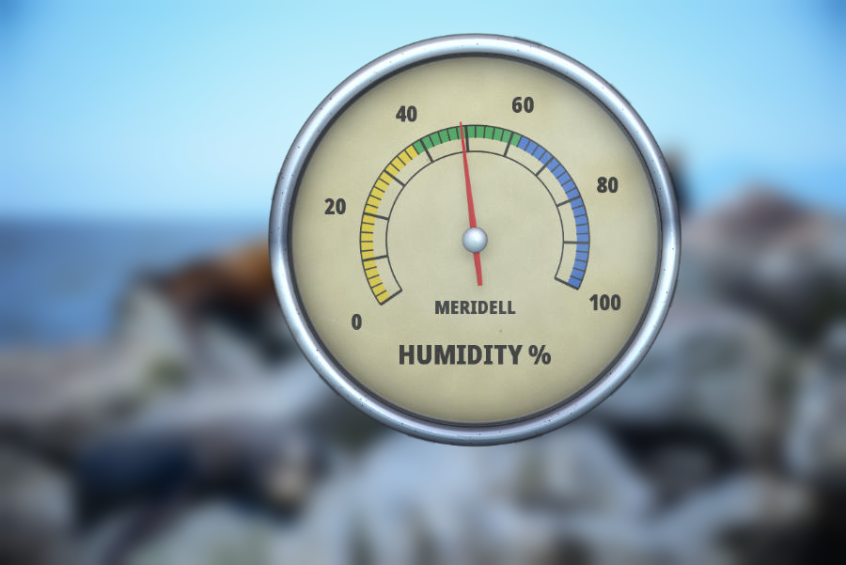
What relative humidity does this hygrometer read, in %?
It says 49 %
